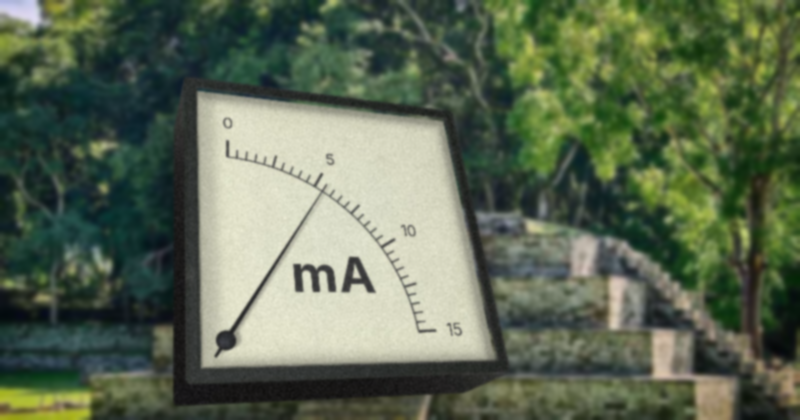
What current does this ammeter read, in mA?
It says 5.5 mA
